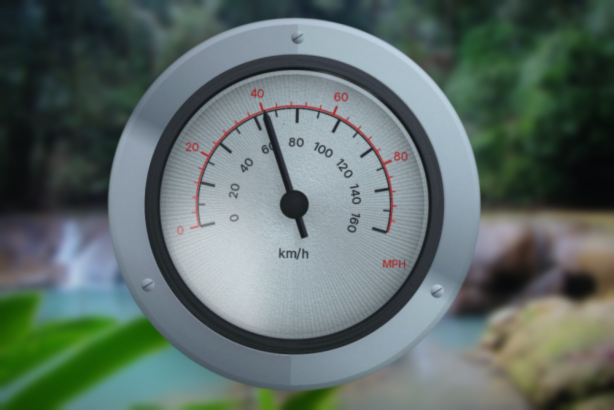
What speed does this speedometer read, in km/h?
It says 65 km/h
